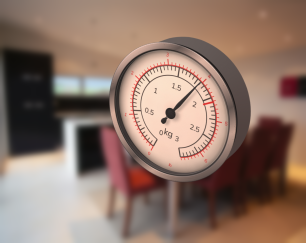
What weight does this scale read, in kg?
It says 1.8 kg
